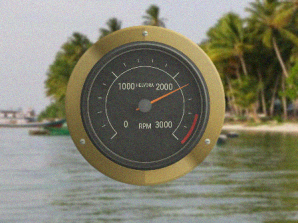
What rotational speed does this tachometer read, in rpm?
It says 2200 rpm
